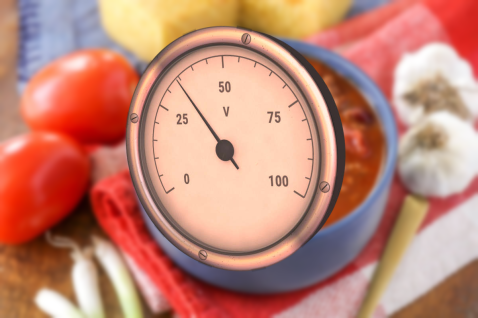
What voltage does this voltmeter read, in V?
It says 35 V
